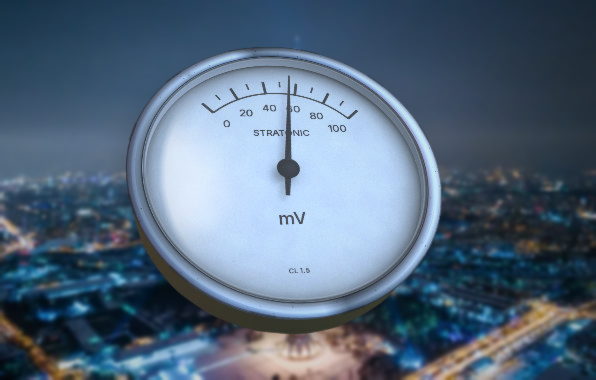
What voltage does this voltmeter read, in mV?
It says 55 mV
